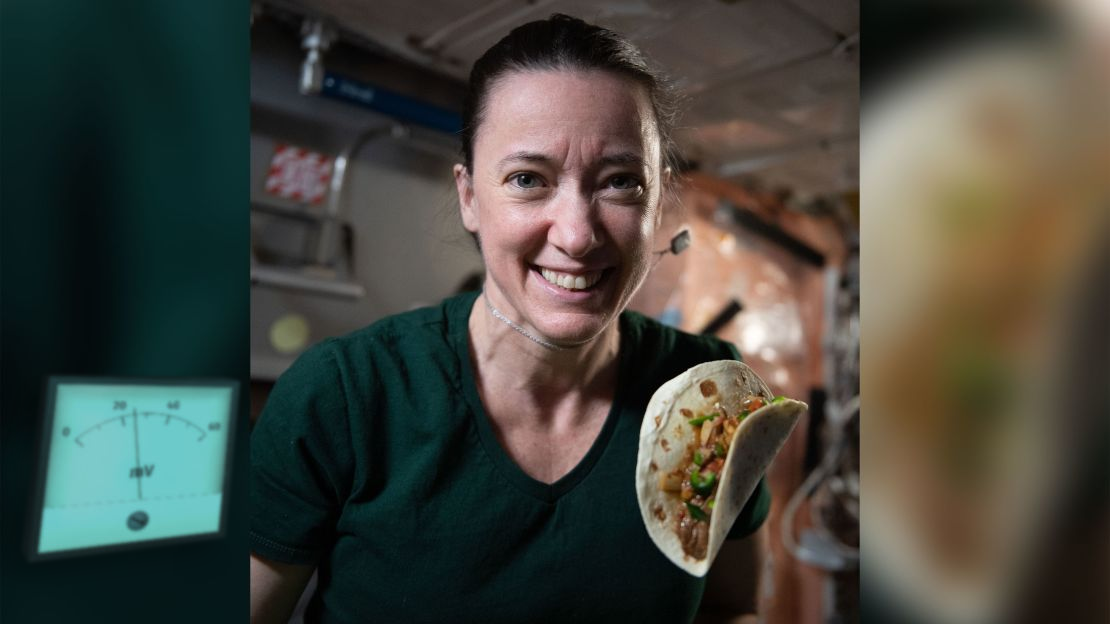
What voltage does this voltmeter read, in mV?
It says 25 mV
